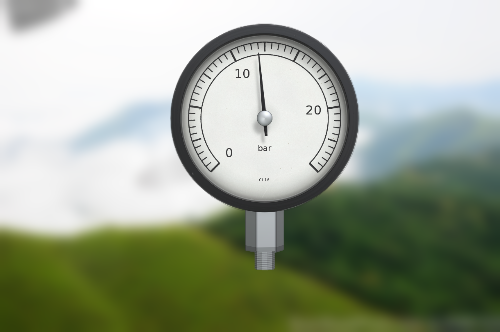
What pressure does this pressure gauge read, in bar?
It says 12 bar
